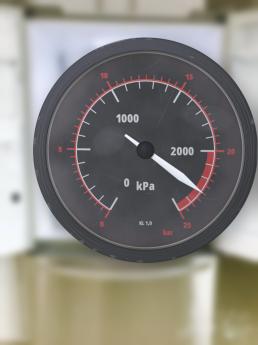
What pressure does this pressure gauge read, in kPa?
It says 2300 kPa
